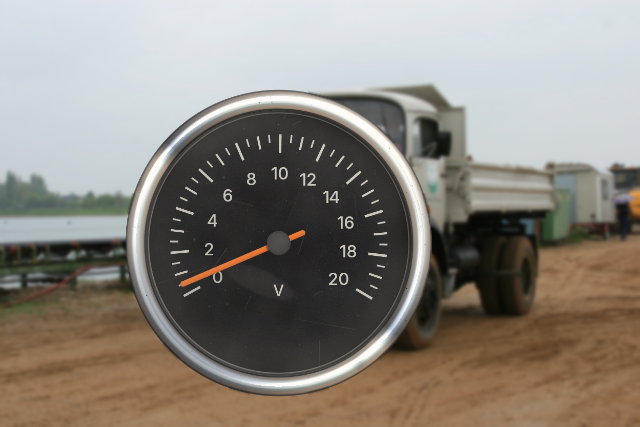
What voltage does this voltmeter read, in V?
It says 0.5 V
